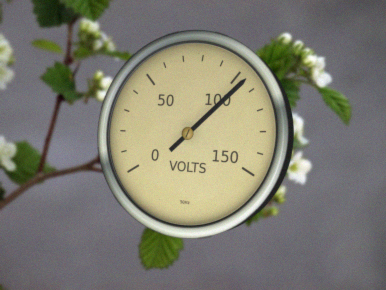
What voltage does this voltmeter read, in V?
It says 105 V
